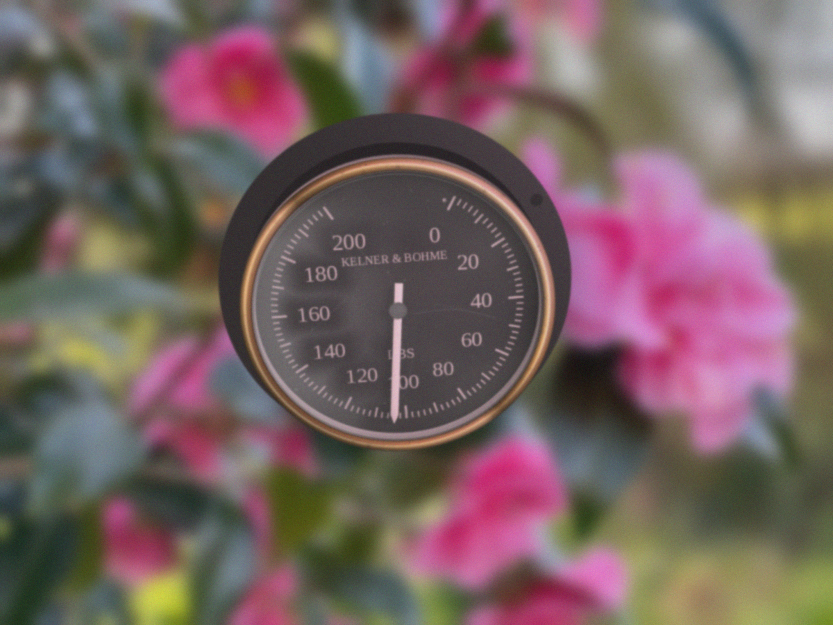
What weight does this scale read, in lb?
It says 104 lb
